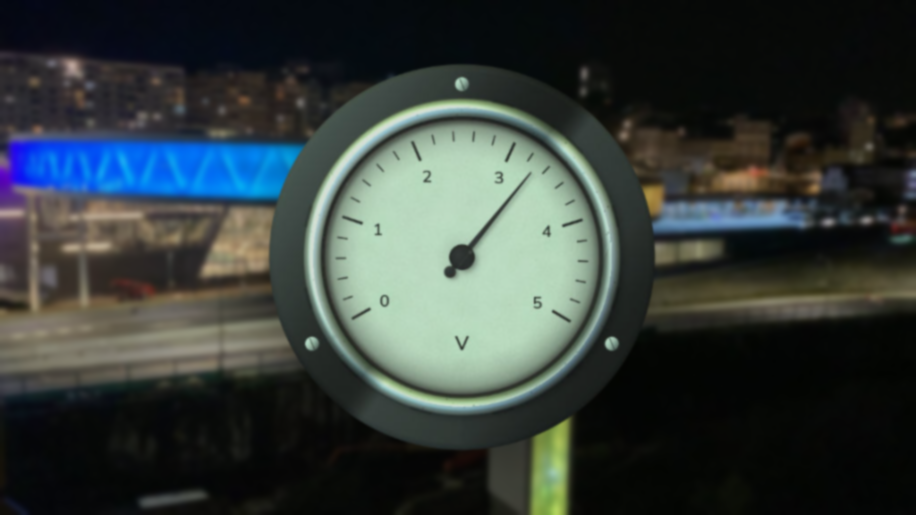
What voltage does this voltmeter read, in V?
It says 3.3 V
